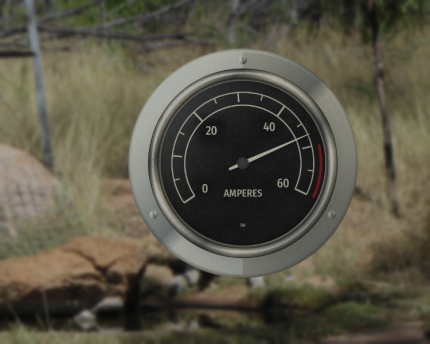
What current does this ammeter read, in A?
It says 47.5 A
